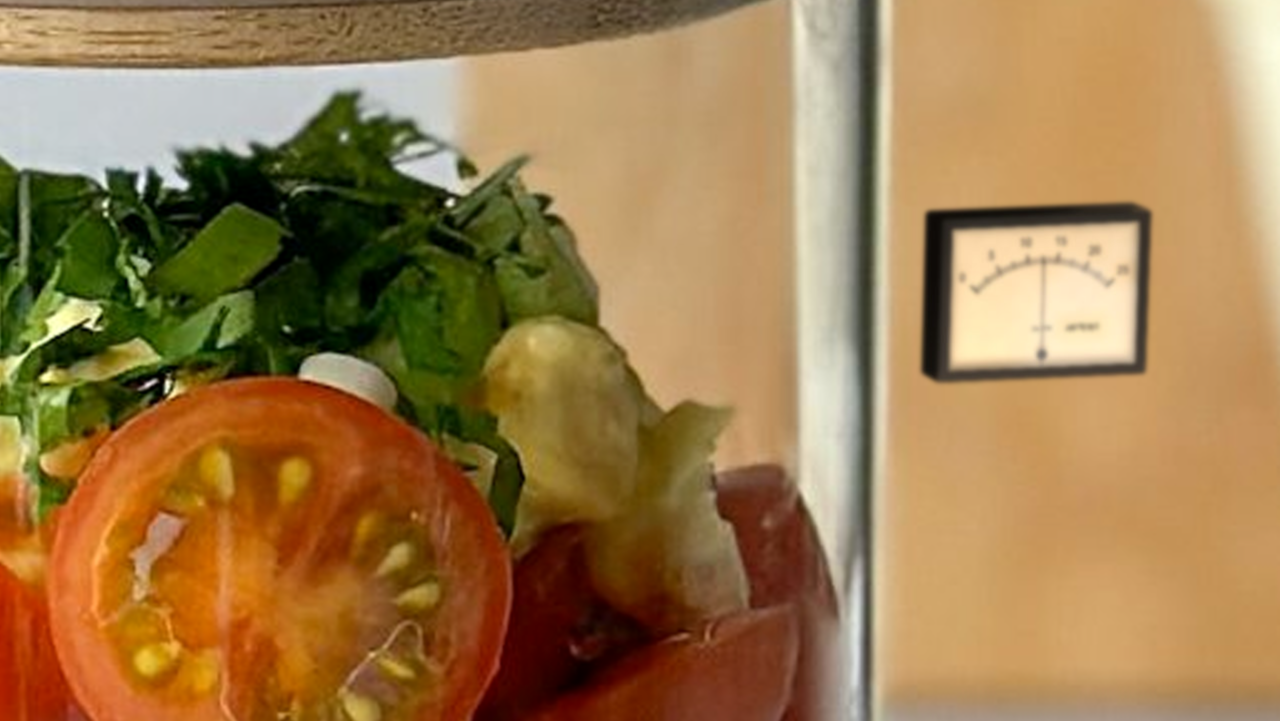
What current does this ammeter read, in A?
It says 12.5 A
